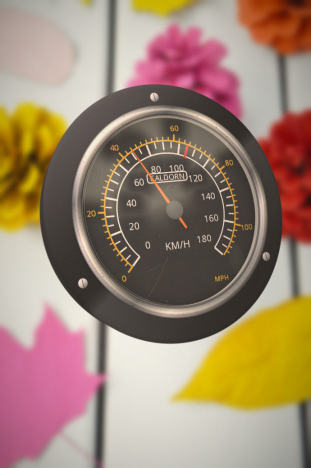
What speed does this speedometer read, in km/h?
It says 70 km/h
